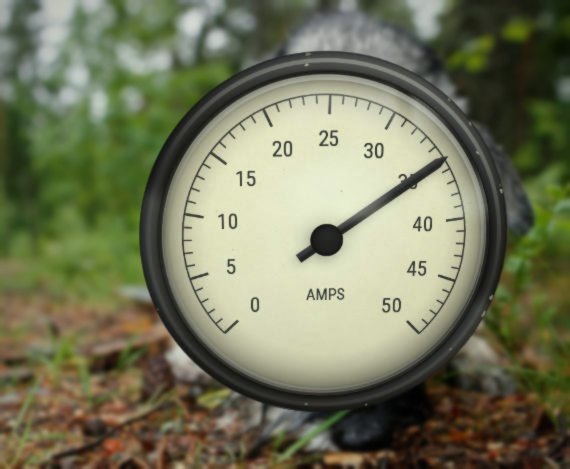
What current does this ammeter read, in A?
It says 35 A
